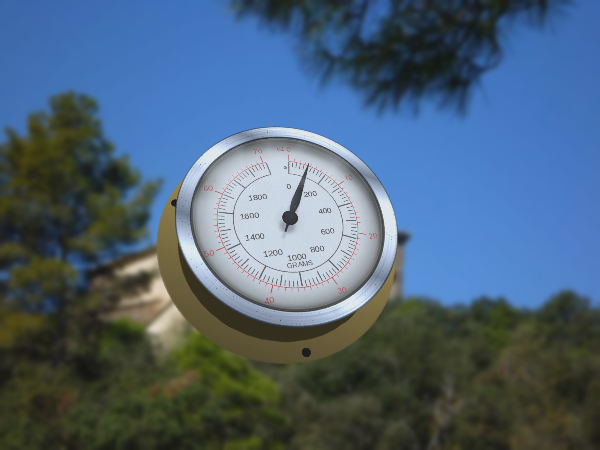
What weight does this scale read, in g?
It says 100 g
